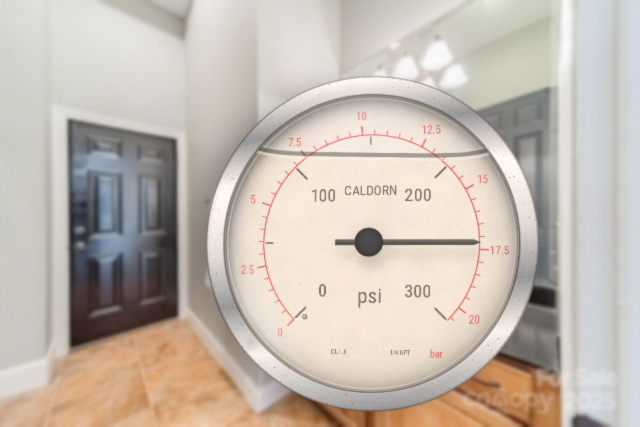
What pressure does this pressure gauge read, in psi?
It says 250 psi
